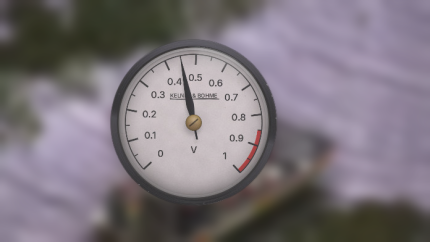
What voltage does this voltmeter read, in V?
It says 0.45 V
